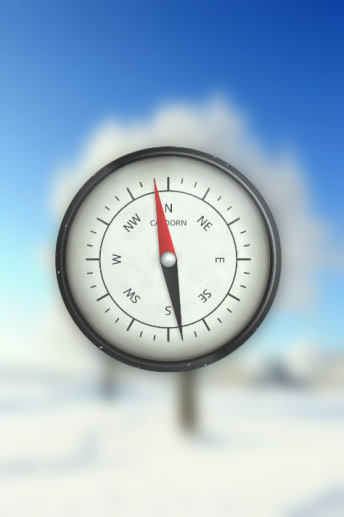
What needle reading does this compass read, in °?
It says 350 °
